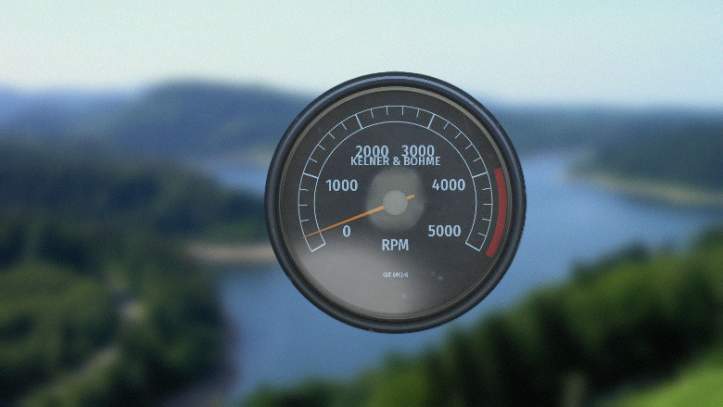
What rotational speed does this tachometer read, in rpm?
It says 200 rpm
